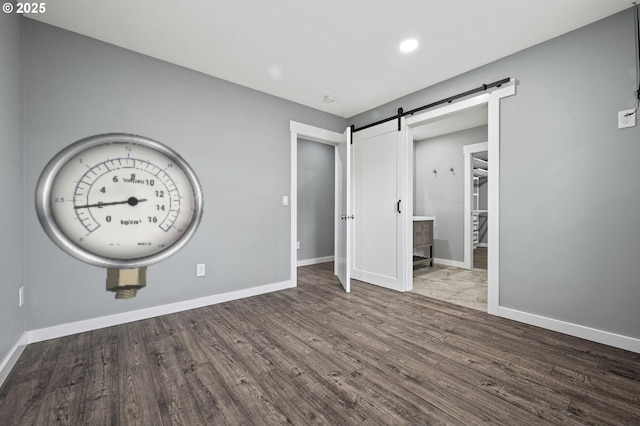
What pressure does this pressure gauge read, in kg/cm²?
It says 2 kg/cm²
